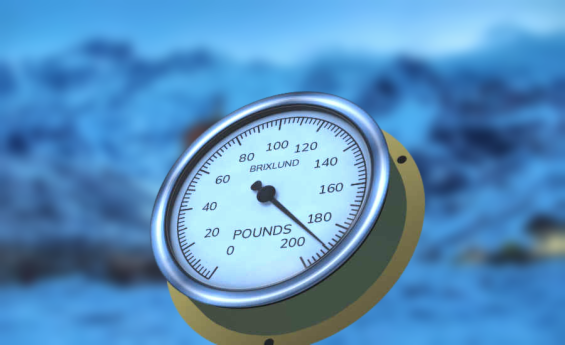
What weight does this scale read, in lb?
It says 190 lb
